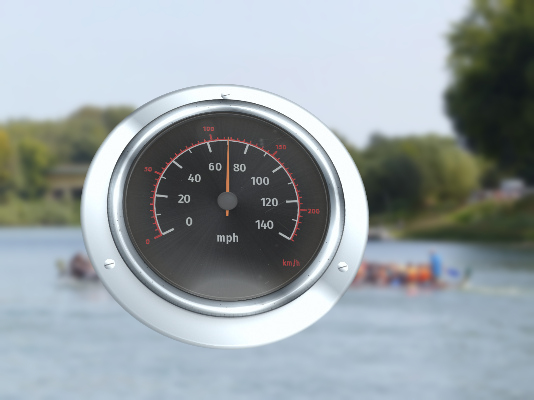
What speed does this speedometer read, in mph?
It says 70 mph
